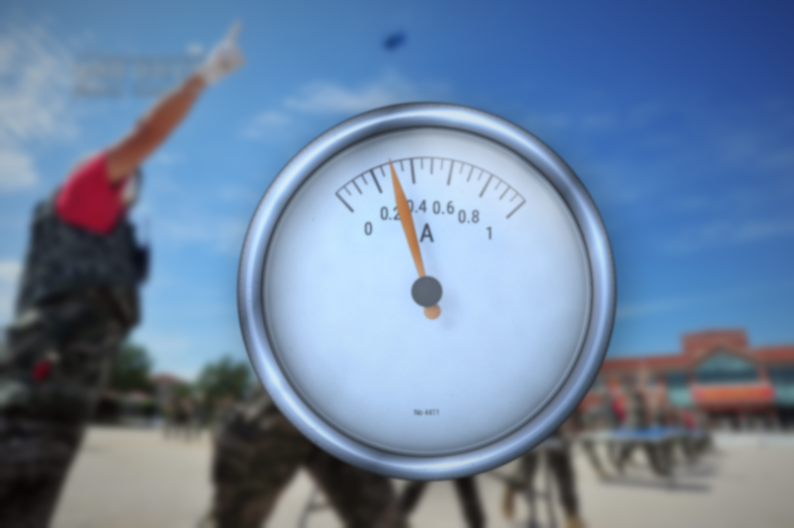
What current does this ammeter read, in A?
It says 0.3 A
